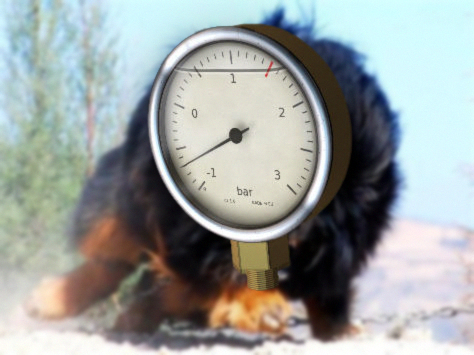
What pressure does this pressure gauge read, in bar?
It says -0.7 bar
